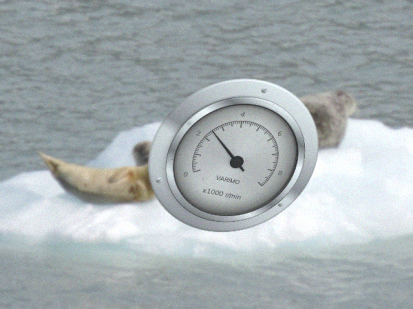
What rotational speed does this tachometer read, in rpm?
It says 2500 rpm
